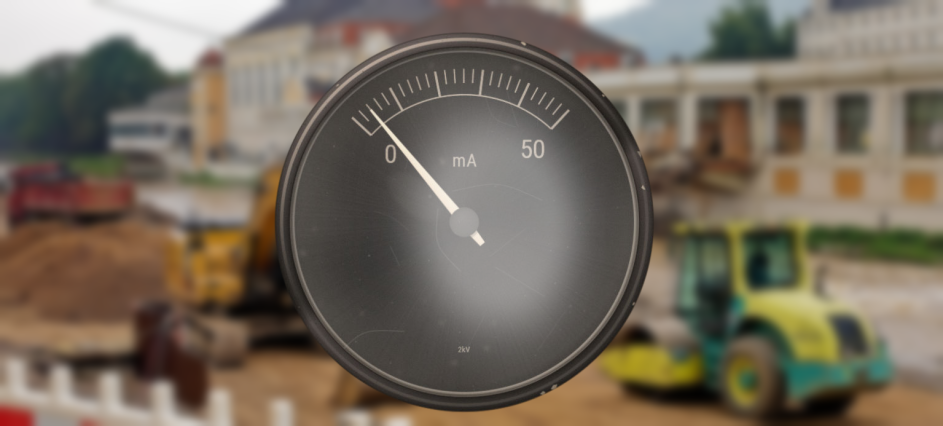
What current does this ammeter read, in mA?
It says 4 mA
